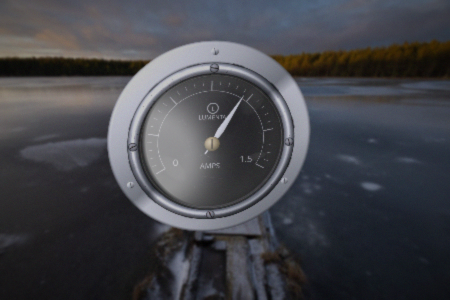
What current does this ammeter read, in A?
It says 0.95 A
